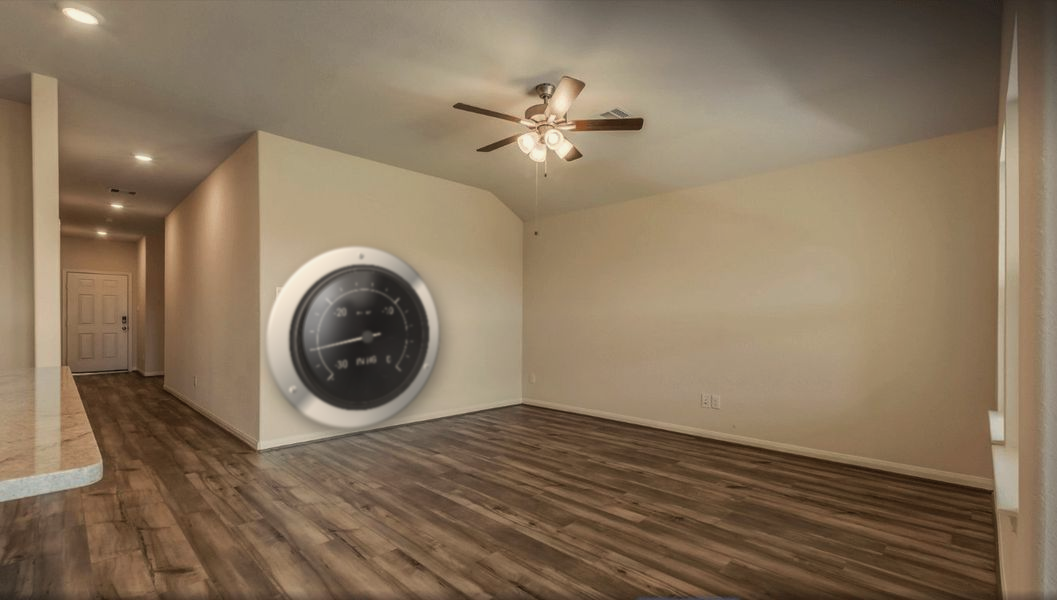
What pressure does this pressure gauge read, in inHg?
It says -26 inHg
